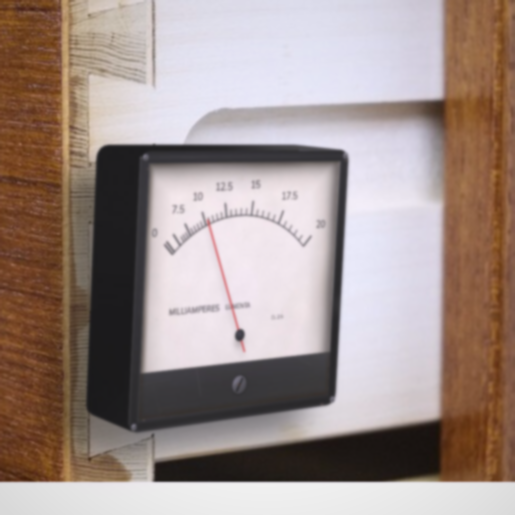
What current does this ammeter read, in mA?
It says 10 mA
